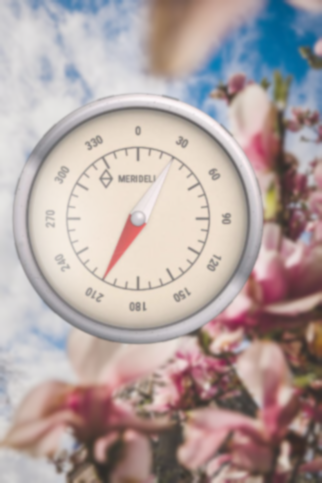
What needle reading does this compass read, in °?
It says 210 °
